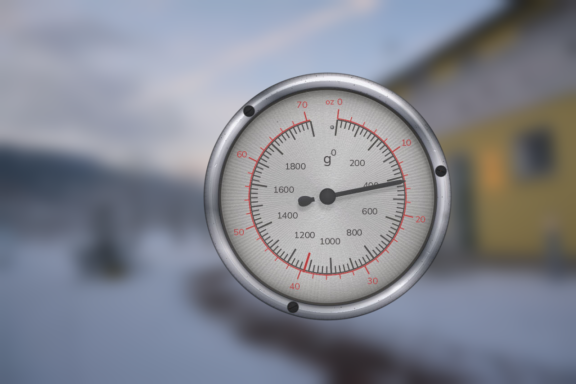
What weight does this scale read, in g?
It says 420 g
